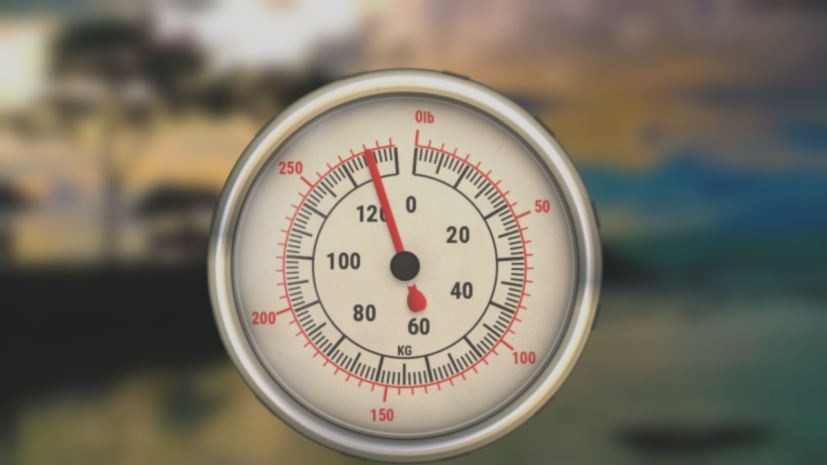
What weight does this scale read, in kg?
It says 125 kg
